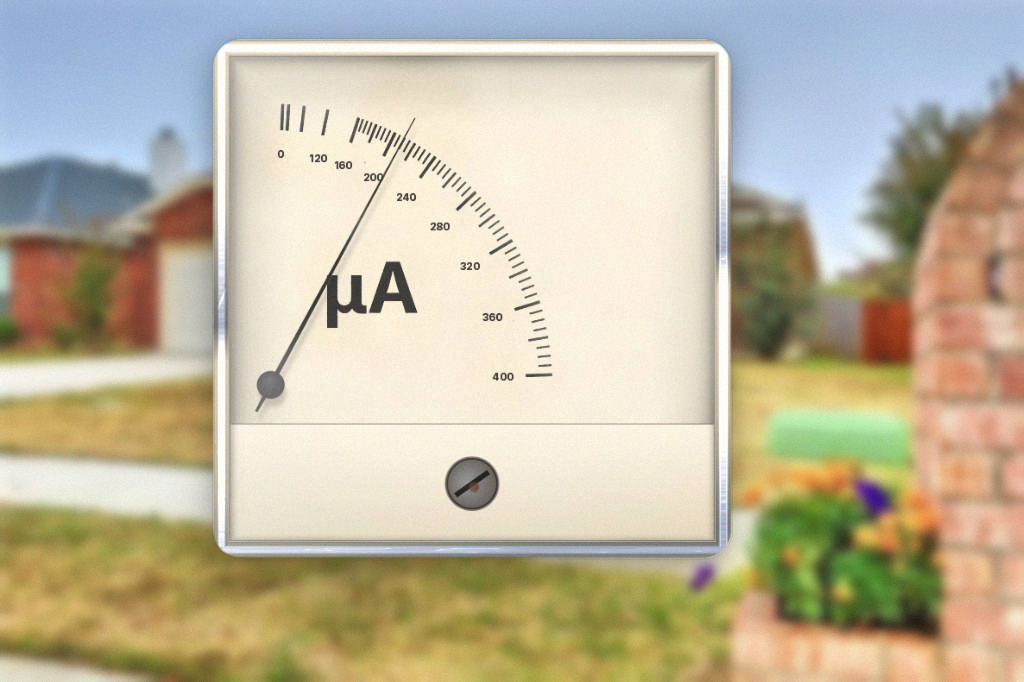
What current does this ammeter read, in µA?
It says 210 µA
